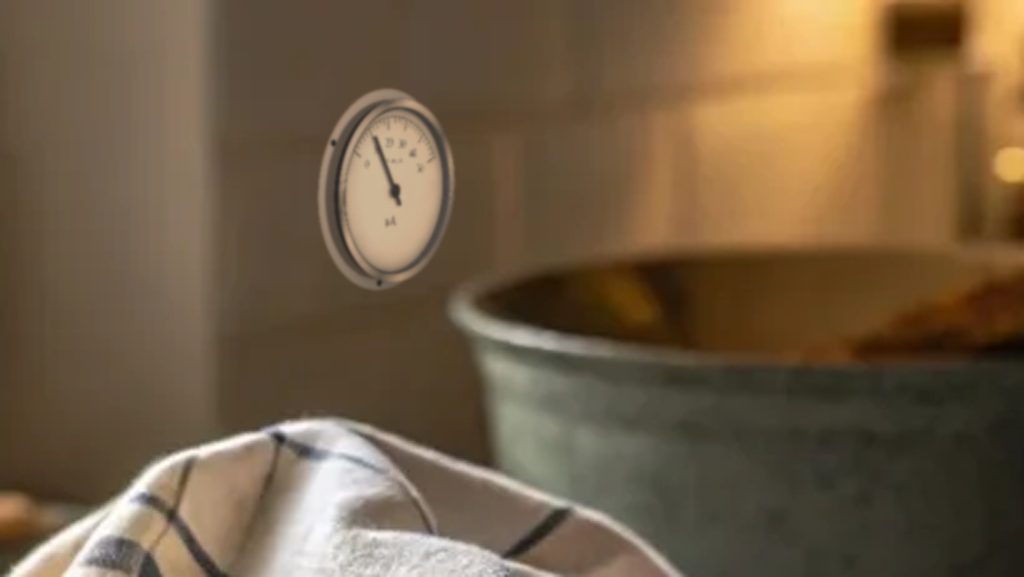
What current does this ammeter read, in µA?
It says 10 µA
